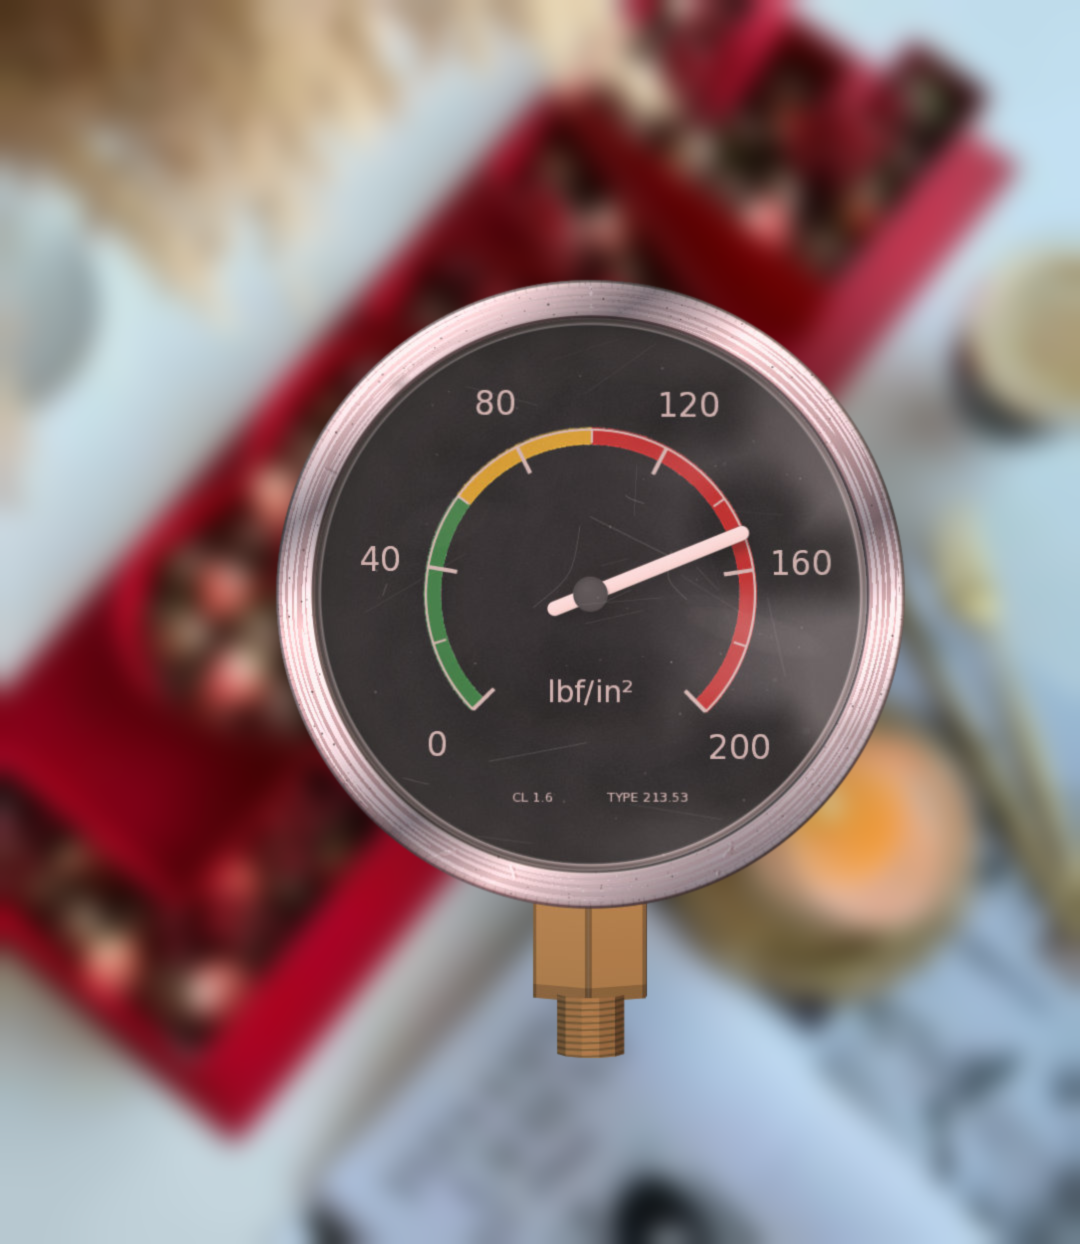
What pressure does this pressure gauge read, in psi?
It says 150 psi
